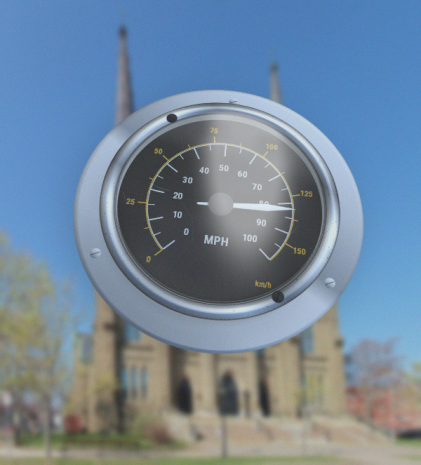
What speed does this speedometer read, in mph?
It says 82.5 mph
